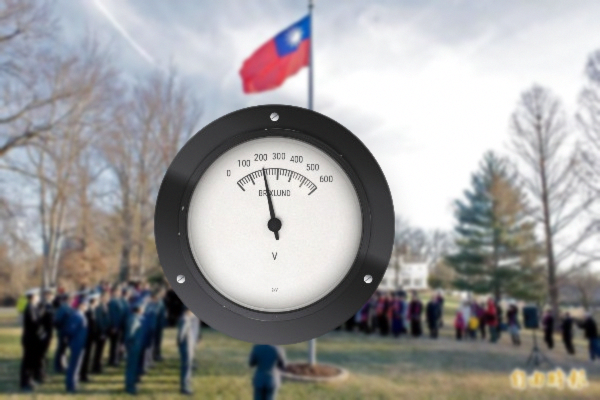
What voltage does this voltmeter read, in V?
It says 200 V
